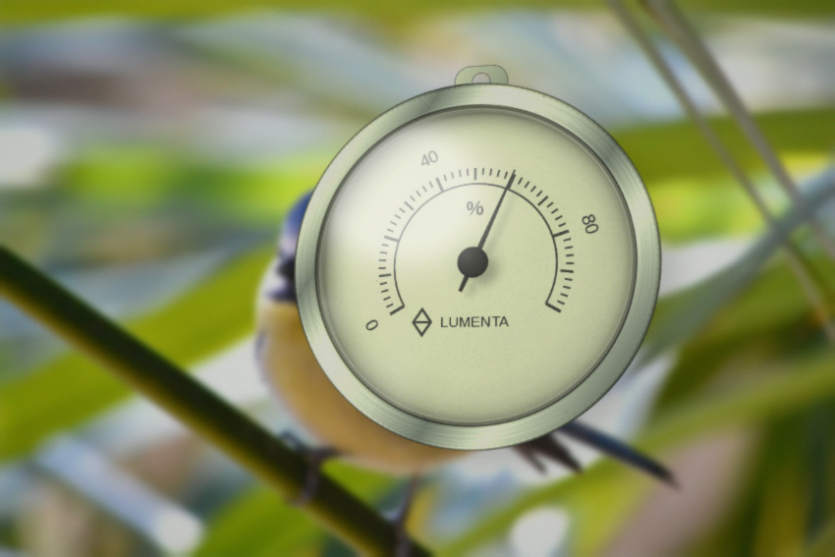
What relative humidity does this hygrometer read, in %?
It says 60 %
